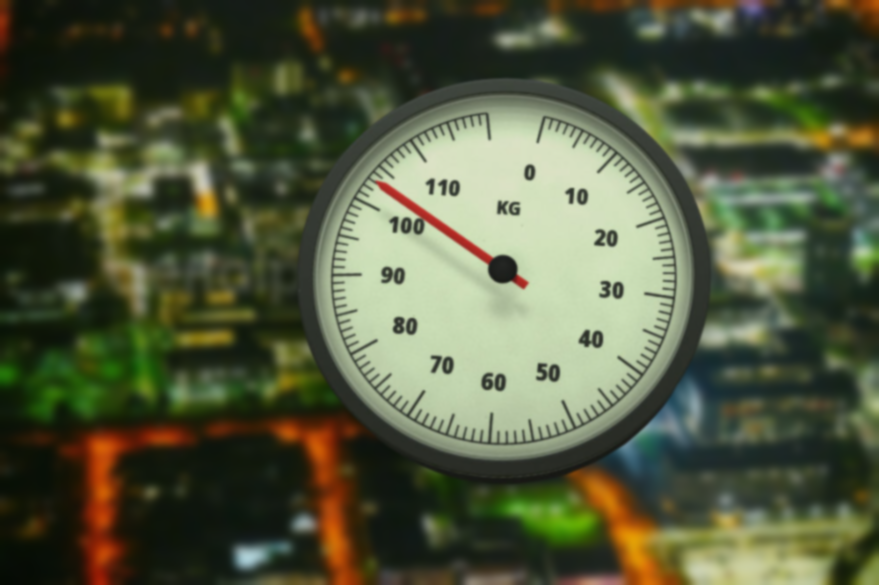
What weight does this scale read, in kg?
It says 103 kg
